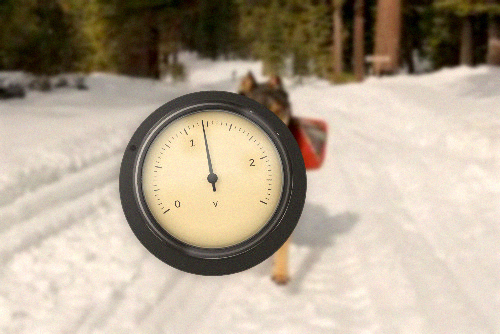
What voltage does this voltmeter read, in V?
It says 1.2 V
